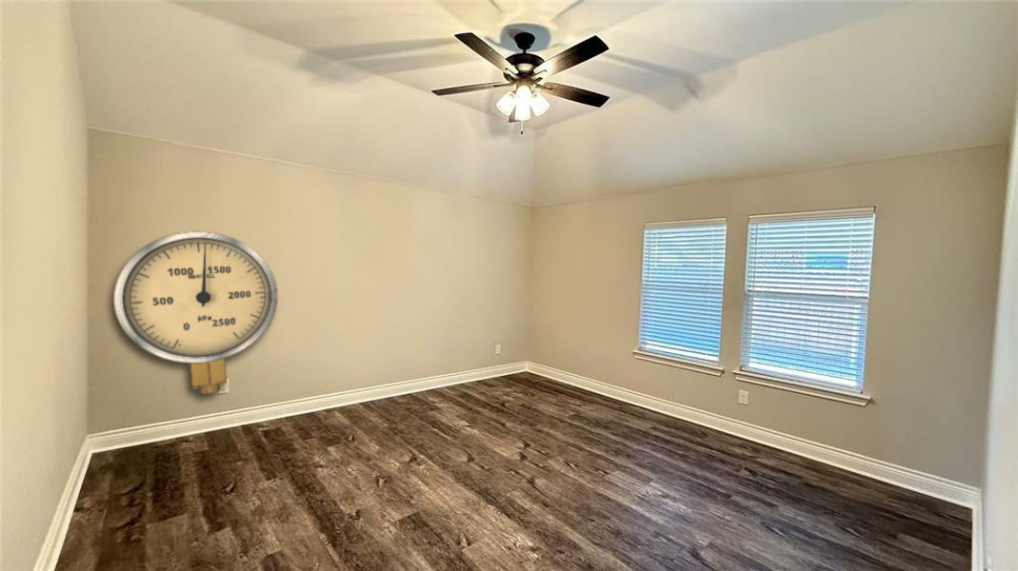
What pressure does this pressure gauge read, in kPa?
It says 1300 kPa
